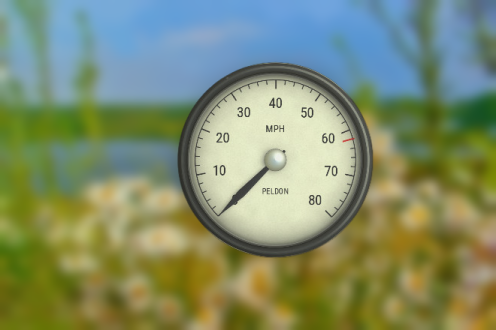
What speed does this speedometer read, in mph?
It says 0 mph
